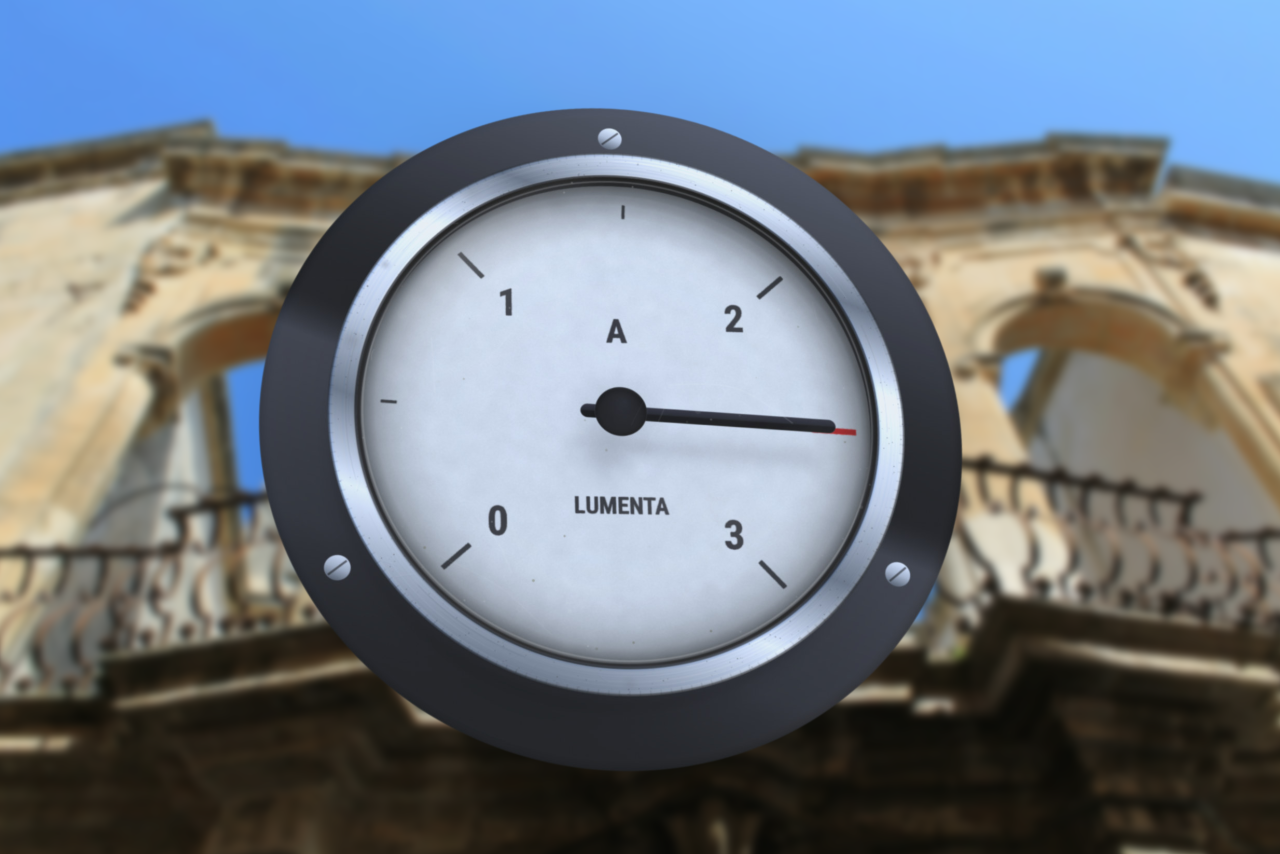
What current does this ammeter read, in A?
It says 2.5 A
